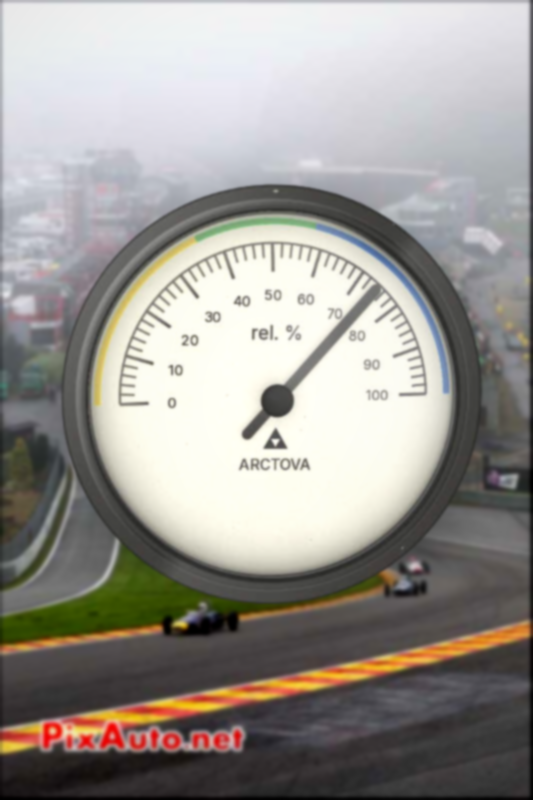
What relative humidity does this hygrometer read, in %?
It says 74 %
